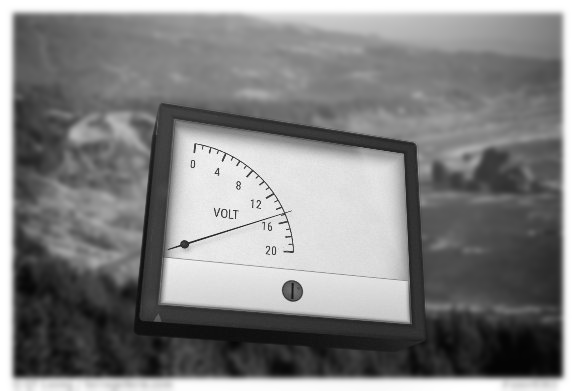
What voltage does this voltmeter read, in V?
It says 15 V
